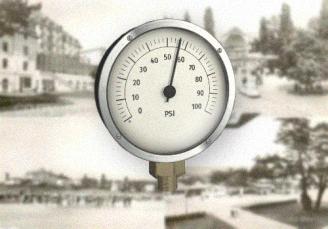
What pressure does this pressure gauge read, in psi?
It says 56 psi
